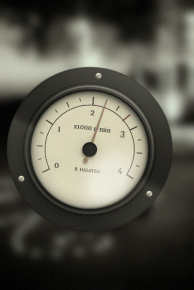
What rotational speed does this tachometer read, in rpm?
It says 2250 rpm
